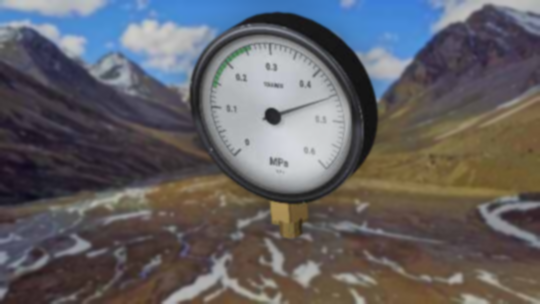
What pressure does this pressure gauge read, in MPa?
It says 0.45 MPa
